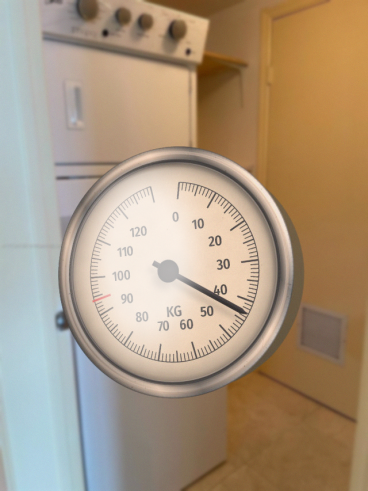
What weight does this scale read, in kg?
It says 43 kg
